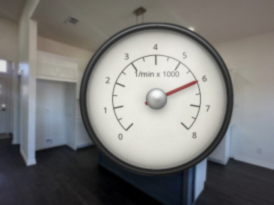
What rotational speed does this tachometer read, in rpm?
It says 6000 rpm
